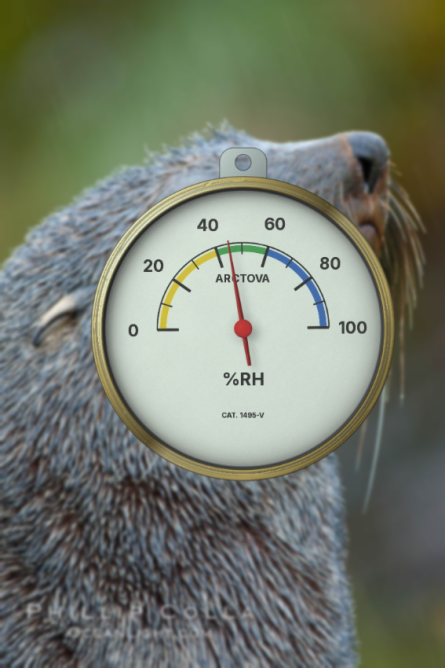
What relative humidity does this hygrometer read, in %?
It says 45 %
